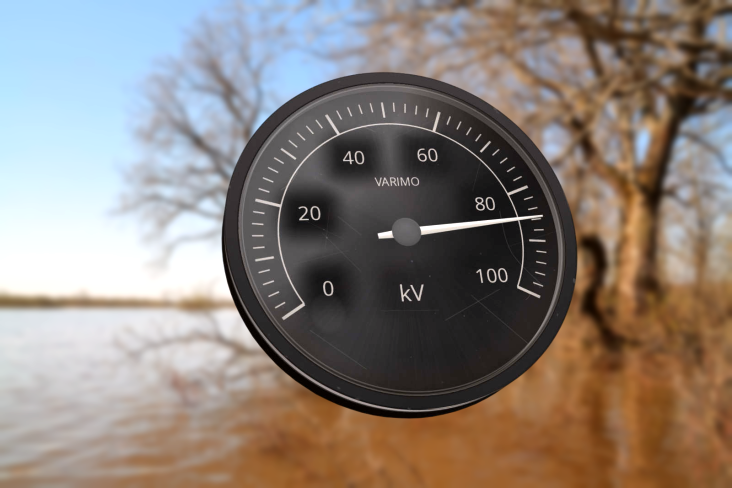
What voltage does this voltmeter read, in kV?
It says 86 kV
